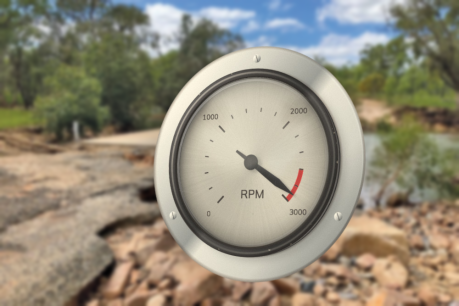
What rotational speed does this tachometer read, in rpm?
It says 2900 rpm
